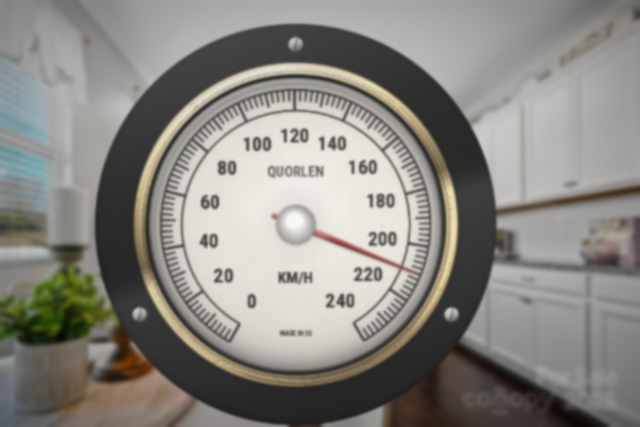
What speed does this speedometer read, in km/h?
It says 210 km/h
